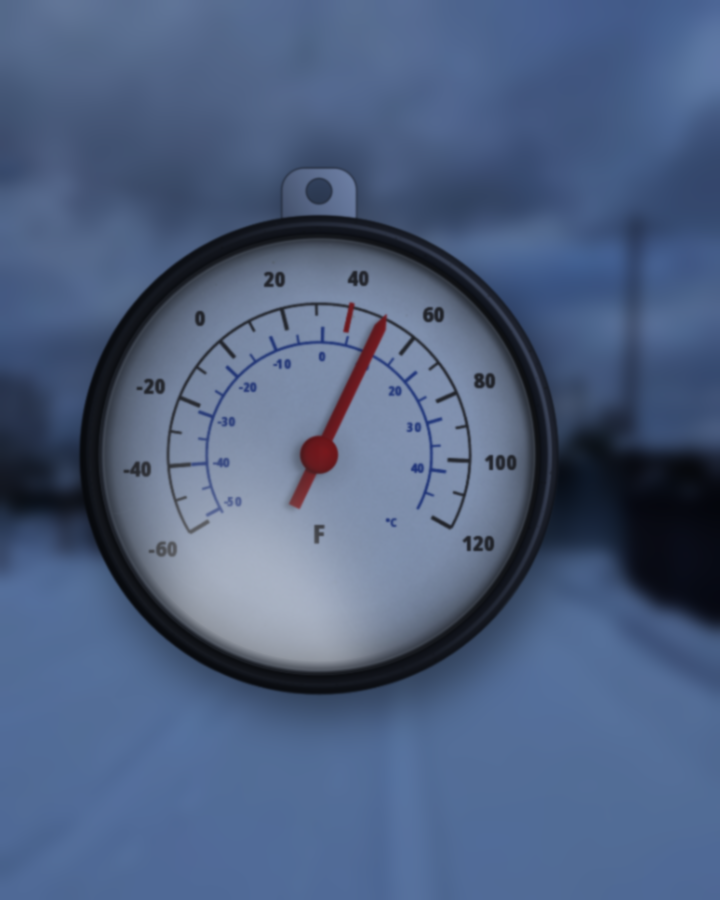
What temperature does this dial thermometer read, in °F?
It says 50 °F
